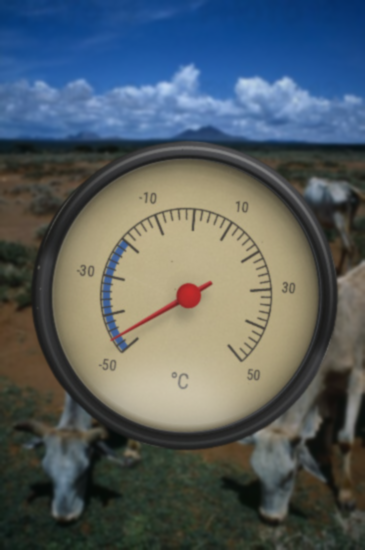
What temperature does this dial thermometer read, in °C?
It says -46 °C
